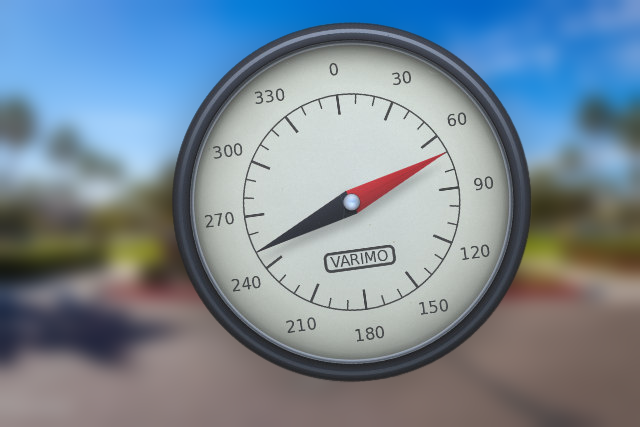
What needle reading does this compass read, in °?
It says 70 °
